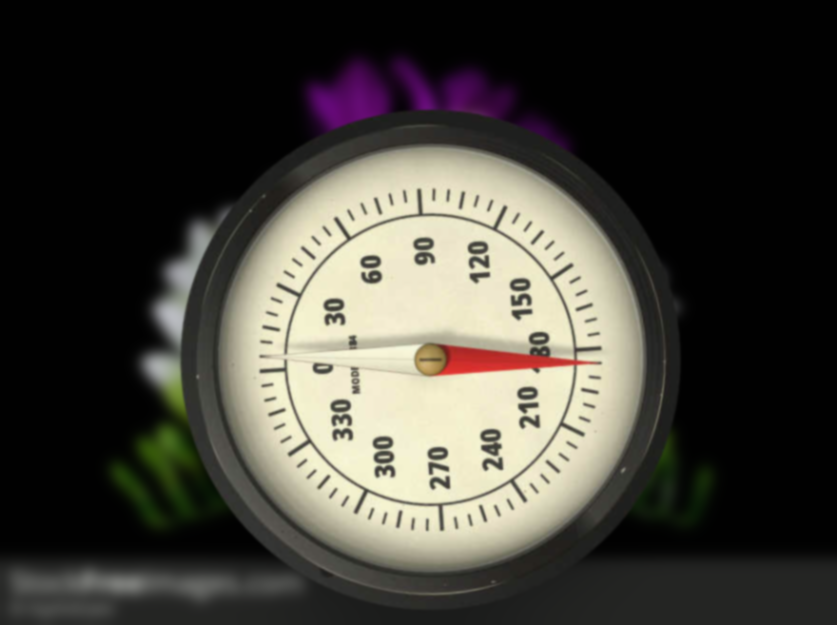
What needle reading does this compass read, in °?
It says 185 °
